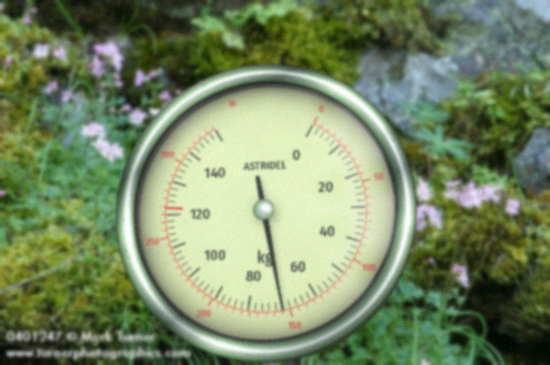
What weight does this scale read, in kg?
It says 70 kg
